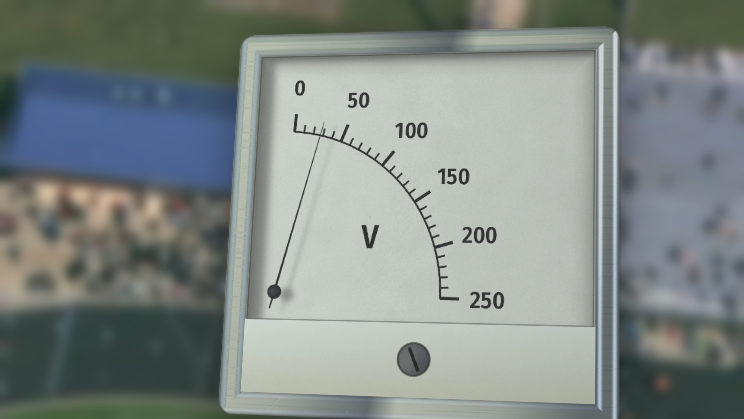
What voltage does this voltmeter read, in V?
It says 30 V
